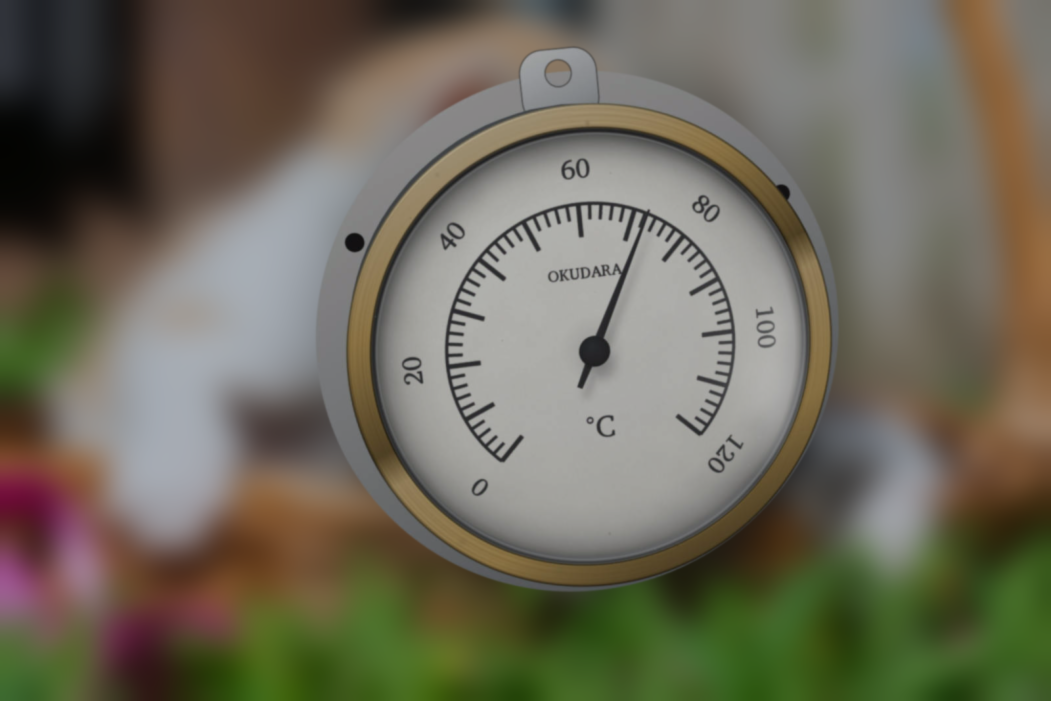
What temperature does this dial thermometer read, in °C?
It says 72 °C
